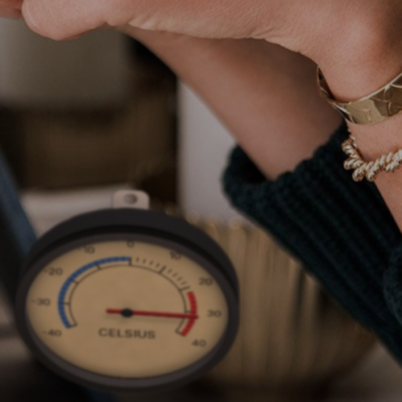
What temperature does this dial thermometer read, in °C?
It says 30 °C
